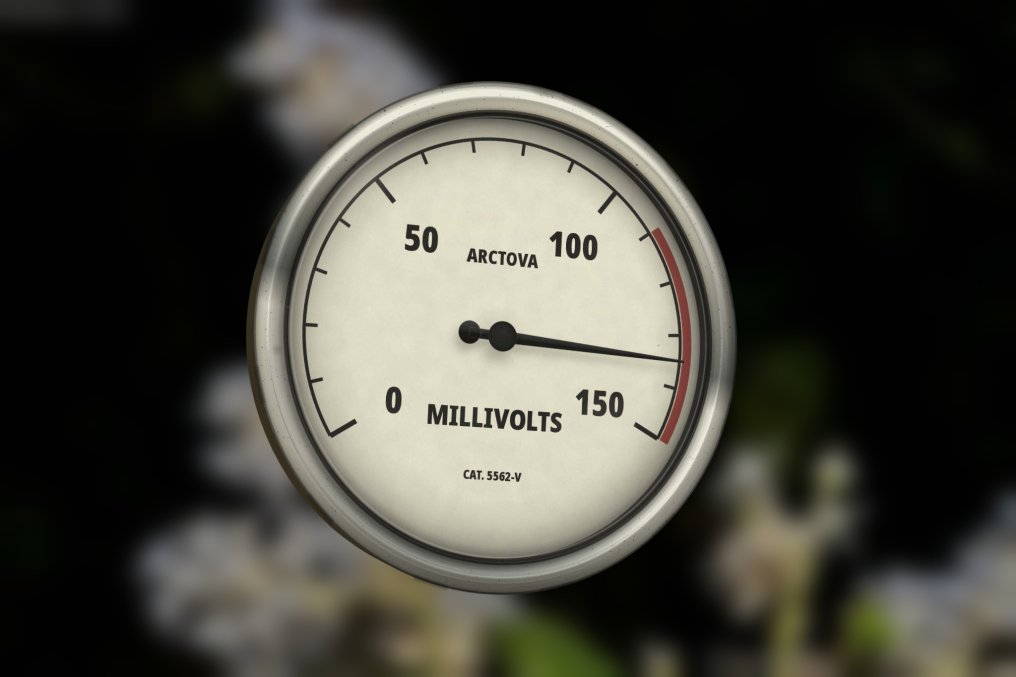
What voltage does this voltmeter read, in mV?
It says 135 mV
